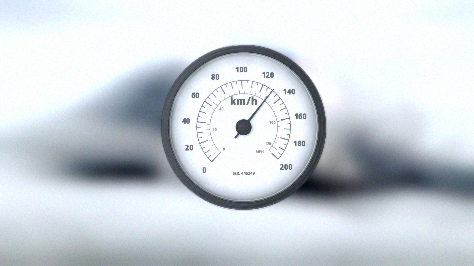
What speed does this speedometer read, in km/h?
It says 130 km/h
